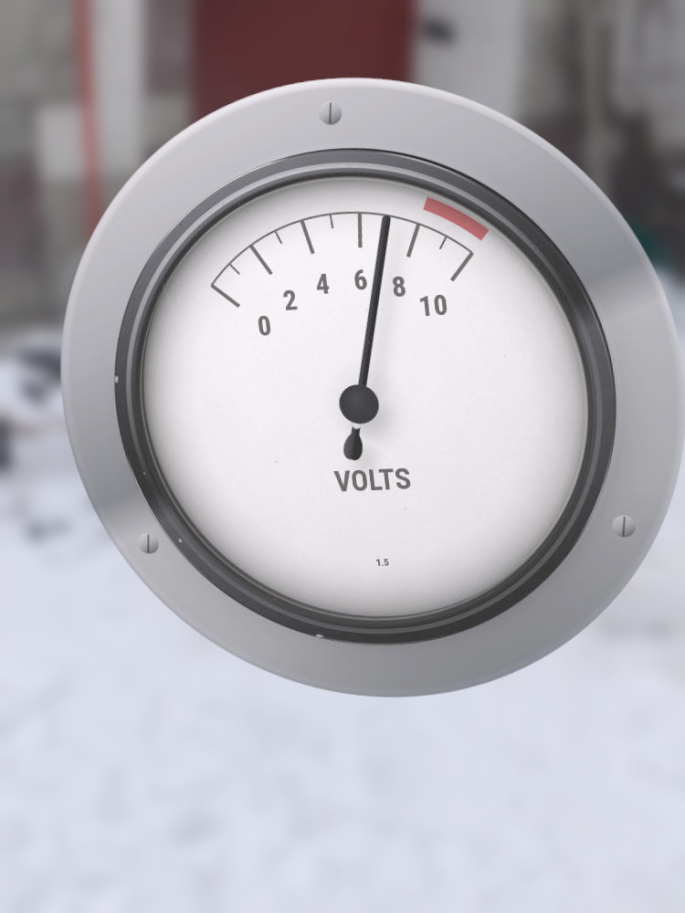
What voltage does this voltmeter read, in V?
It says 7 V
